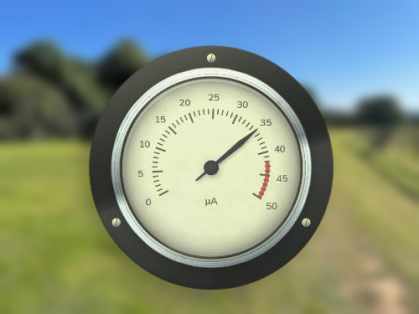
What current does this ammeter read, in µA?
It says 35 µA
